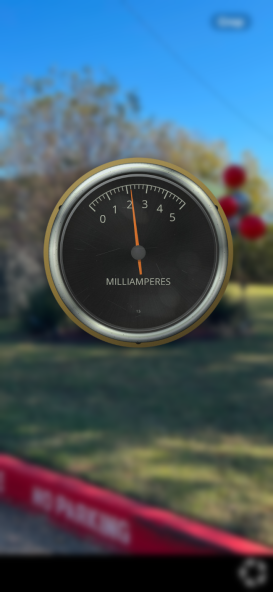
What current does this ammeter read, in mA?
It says 2.2 mA
